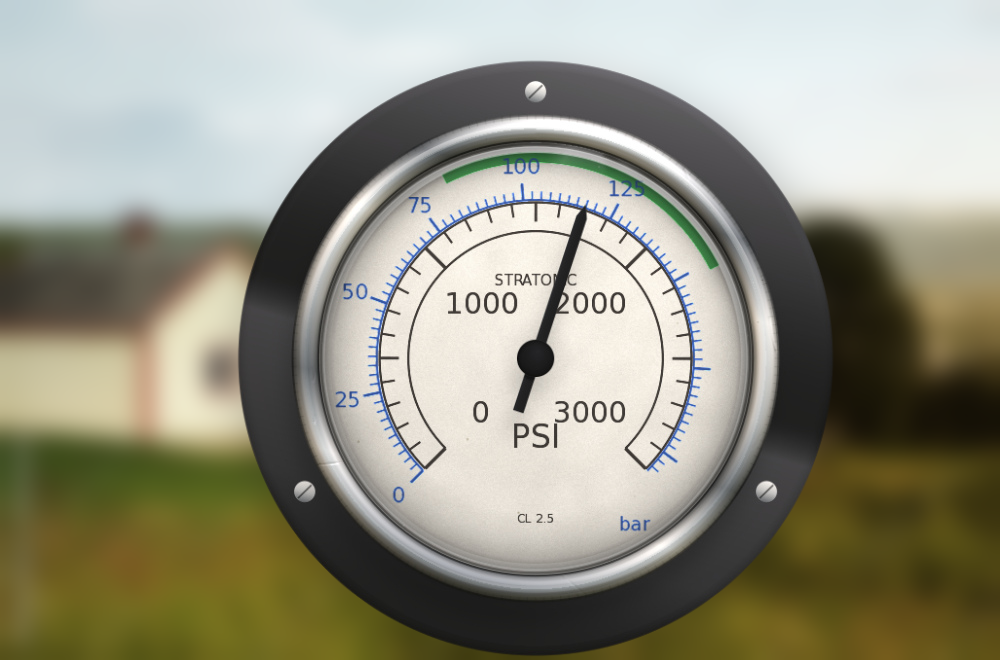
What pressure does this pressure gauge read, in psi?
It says 1700 psi
